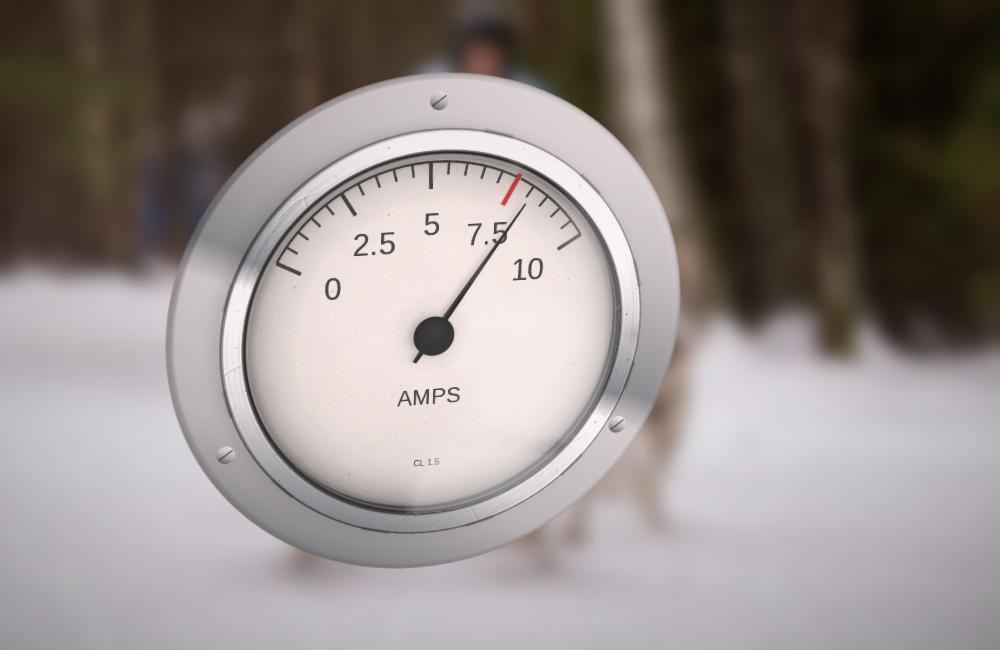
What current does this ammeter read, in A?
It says 8 A
